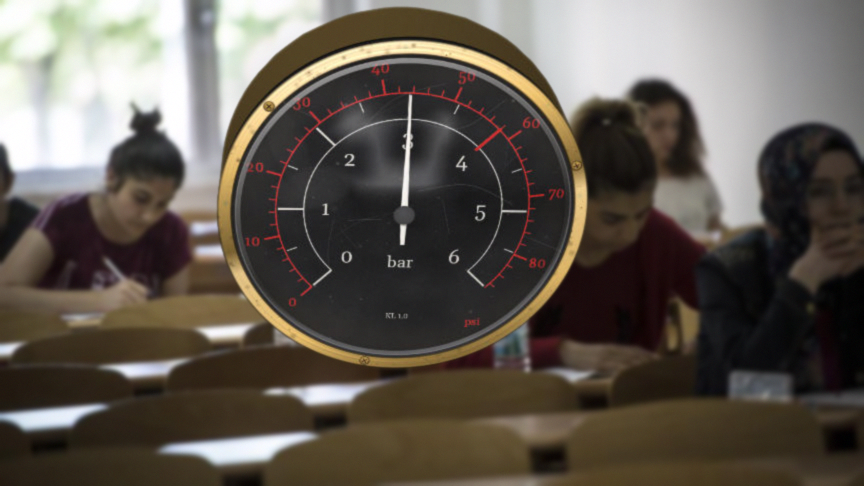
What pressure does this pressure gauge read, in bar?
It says 3 bar
